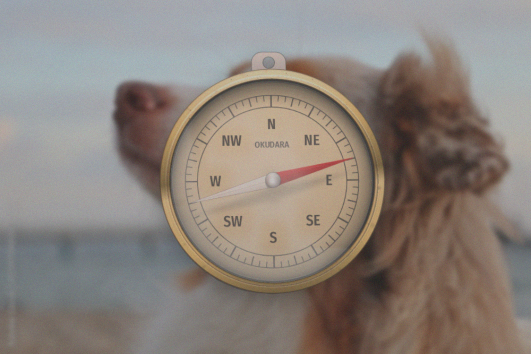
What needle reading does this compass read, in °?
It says 75 °
